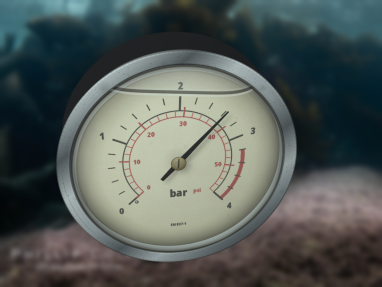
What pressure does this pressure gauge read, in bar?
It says 2.6 bar
